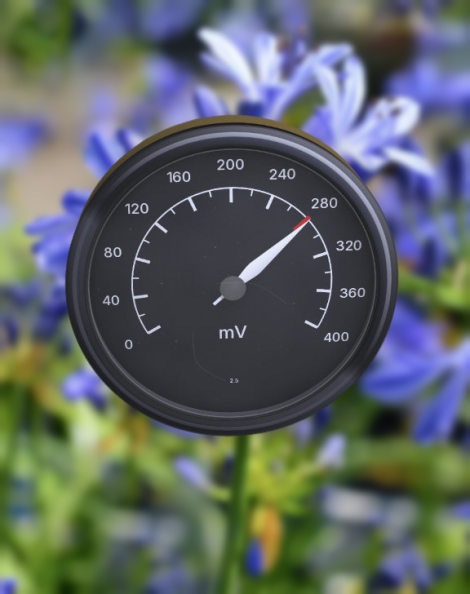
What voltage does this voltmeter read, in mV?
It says 280 mV
